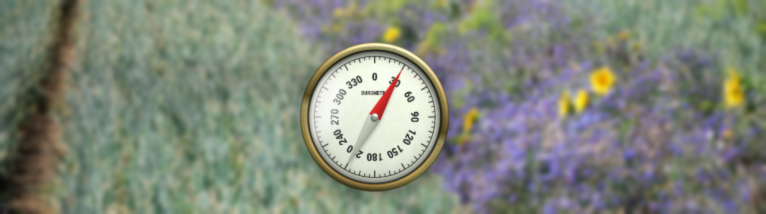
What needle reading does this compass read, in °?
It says 30 °
